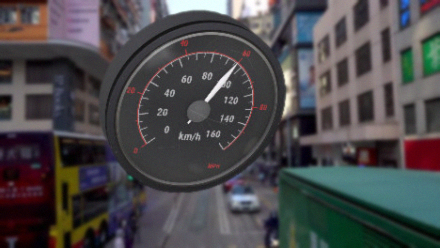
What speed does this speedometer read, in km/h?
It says 95 km/h
